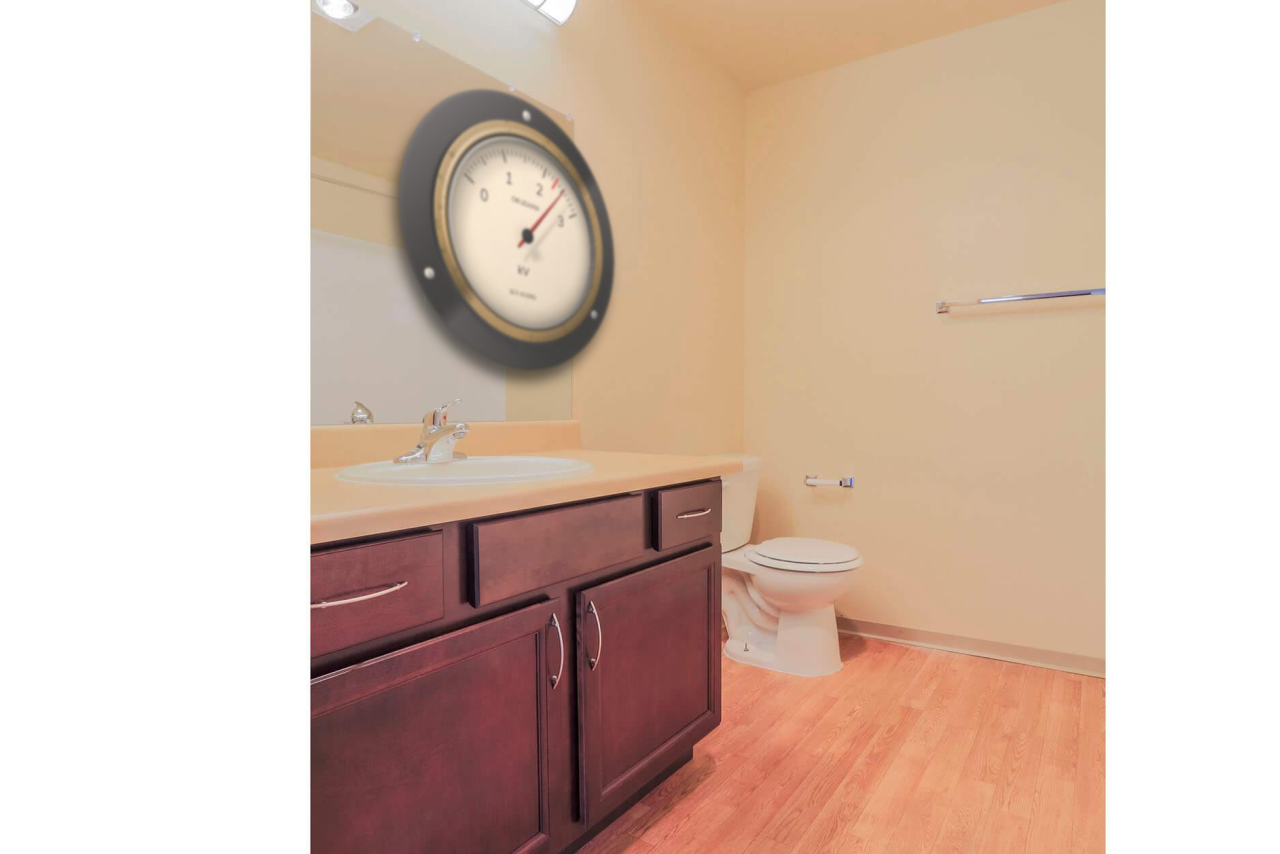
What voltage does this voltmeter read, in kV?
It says 2.5 kV
